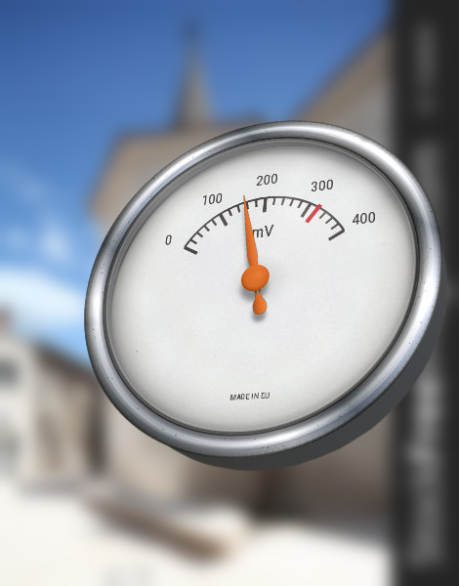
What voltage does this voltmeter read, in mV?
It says 160 mV
